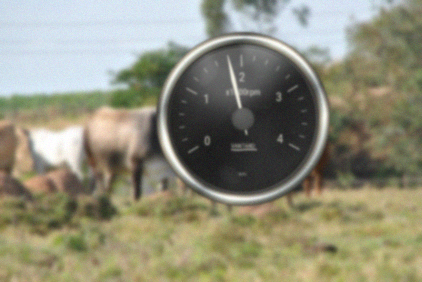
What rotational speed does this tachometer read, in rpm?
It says 1800 rpm
